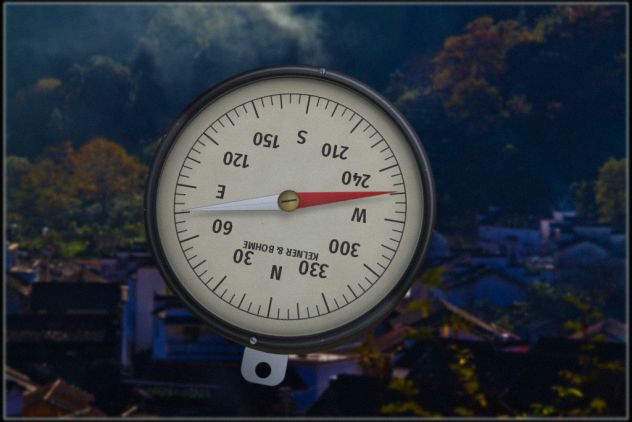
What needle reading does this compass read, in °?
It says 255 °
